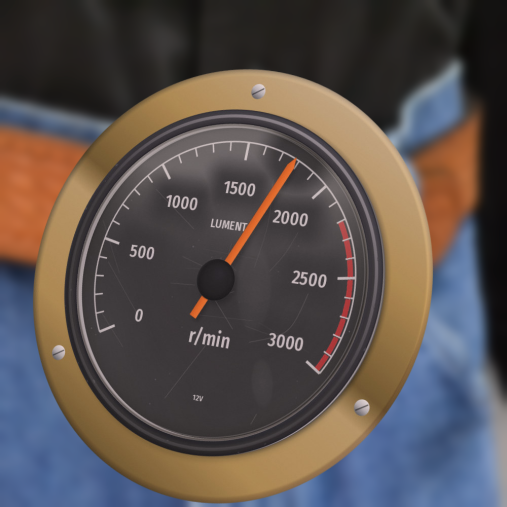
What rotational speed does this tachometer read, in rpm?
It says 1800 rpm
